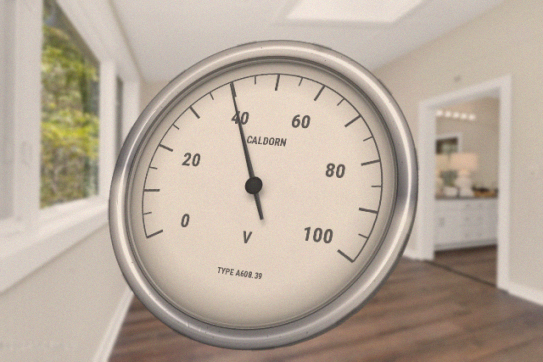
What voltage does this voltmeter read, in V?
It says 40 V
